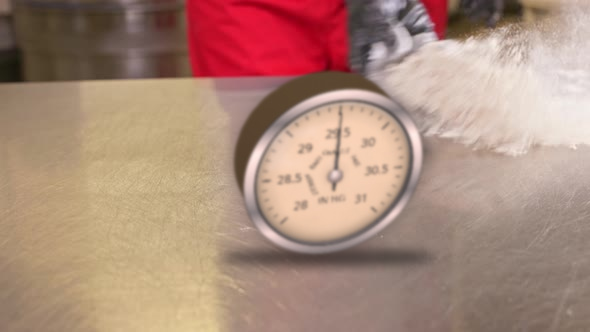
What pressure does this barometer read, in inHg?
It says 29.5 inHg
